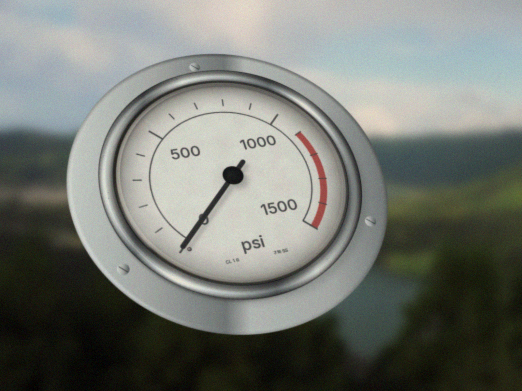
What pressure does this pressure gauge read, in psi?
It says 0 psi
